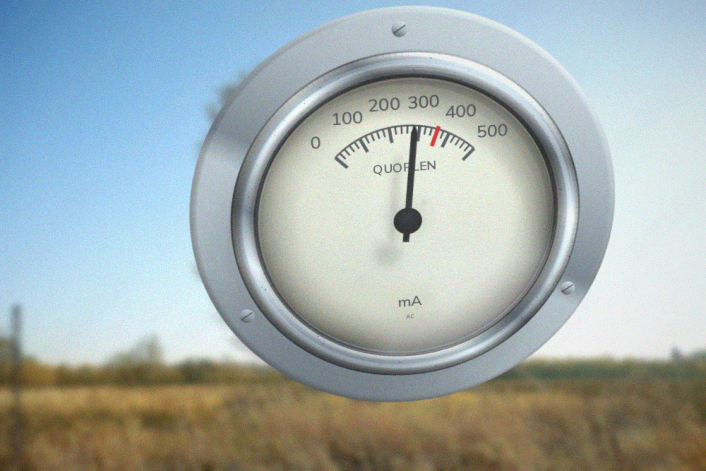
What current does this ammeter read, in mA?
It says 280 mA
